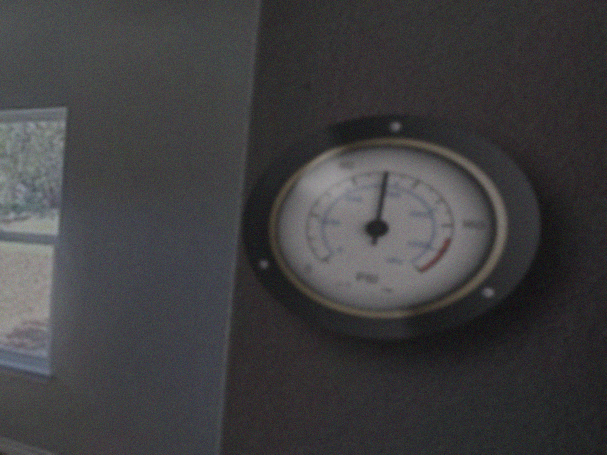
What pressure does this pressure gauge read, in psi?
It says 100 psi
